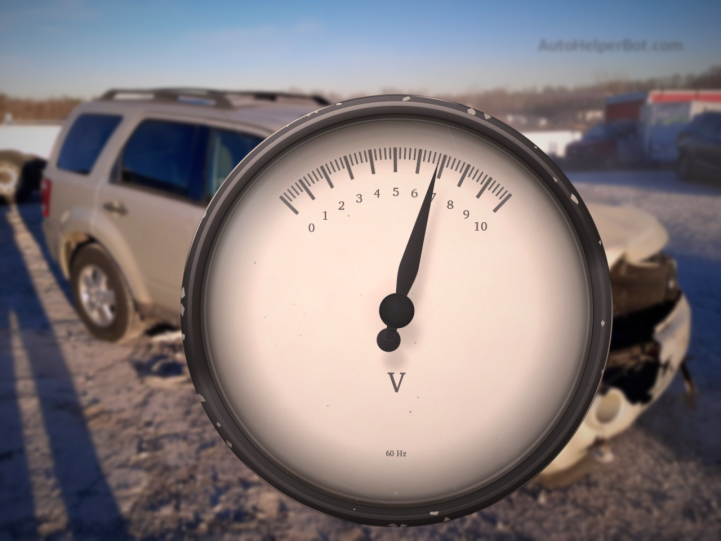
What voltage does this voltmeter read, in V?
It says 6.8 V
